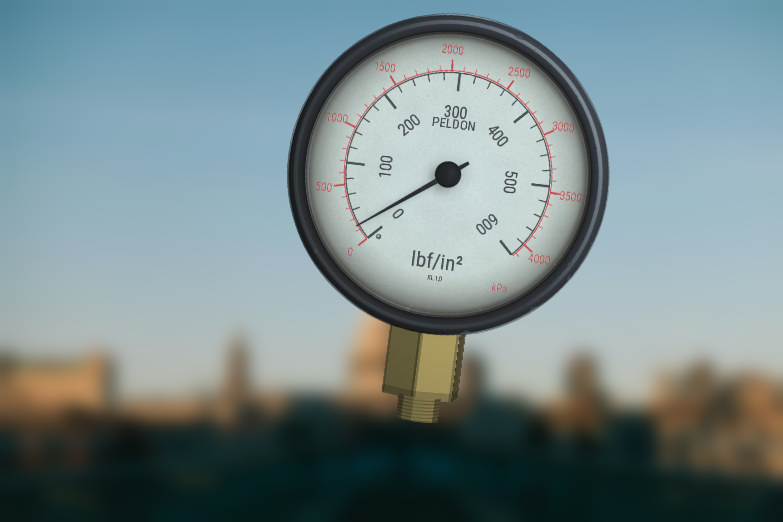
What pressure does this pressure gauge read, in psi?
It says 20 psi
